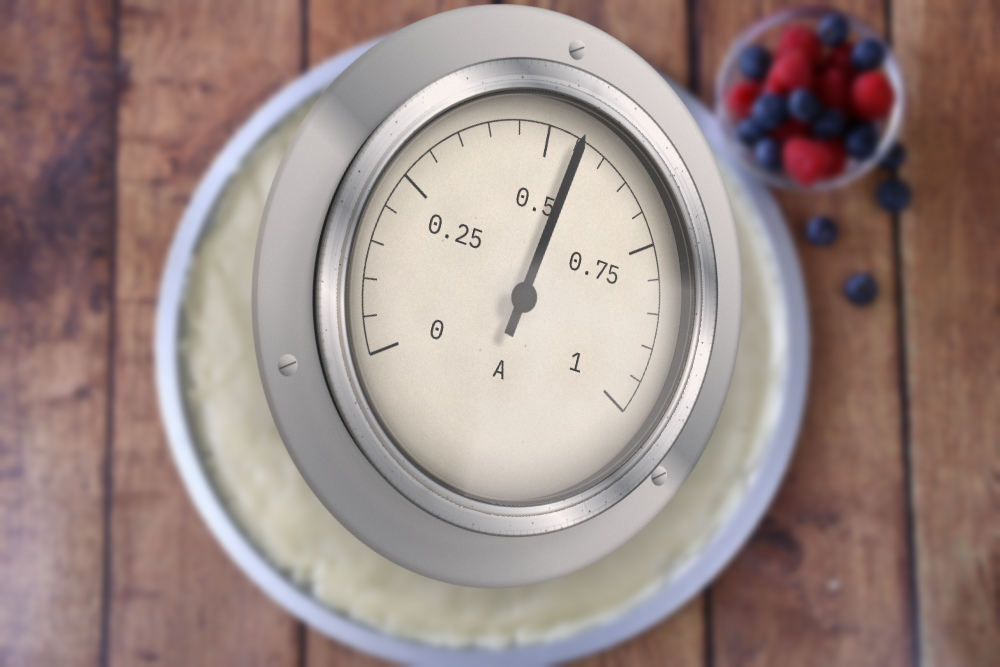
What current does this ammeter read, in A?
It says 0.55 A
